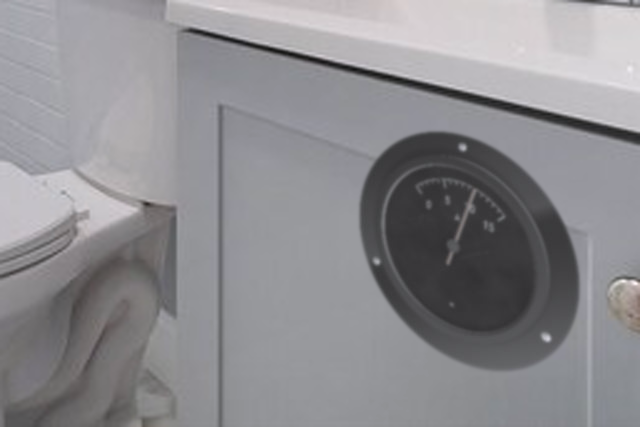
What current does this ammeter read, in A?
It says 10 A
